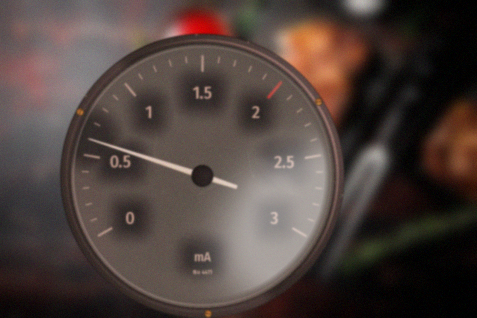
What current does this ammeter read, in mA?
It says 0.6 mA
